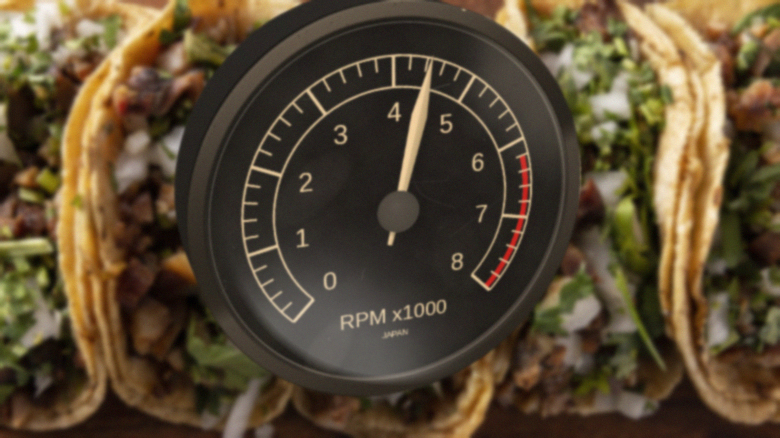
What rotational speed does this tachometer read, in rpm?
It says 4400 rpm
